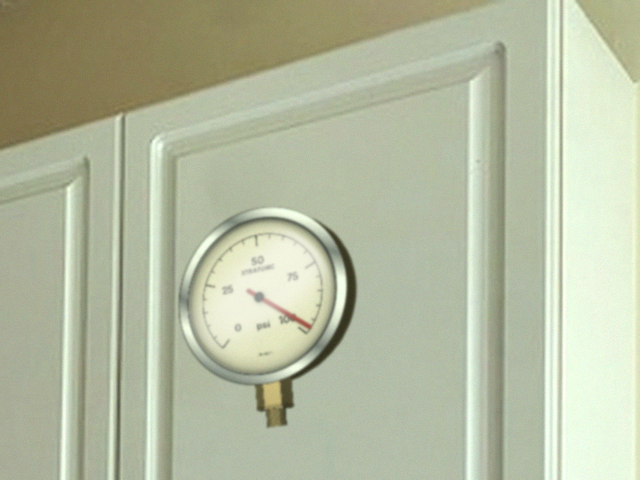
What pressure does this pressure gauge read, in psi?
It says 97.5 psi
